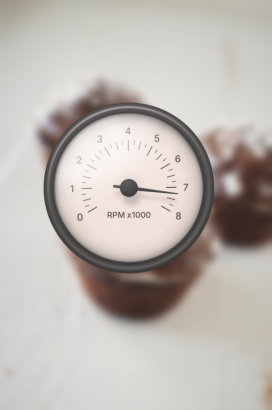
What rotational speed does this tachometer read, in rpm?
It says 7250 rpm
